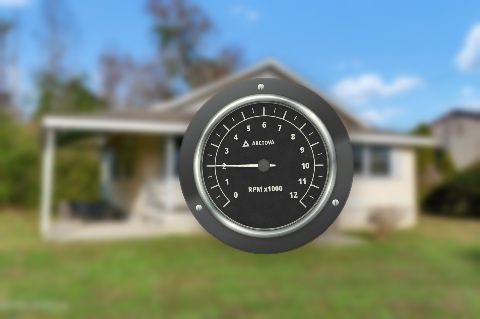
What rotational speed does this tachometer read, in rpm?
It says 2000 rpm
